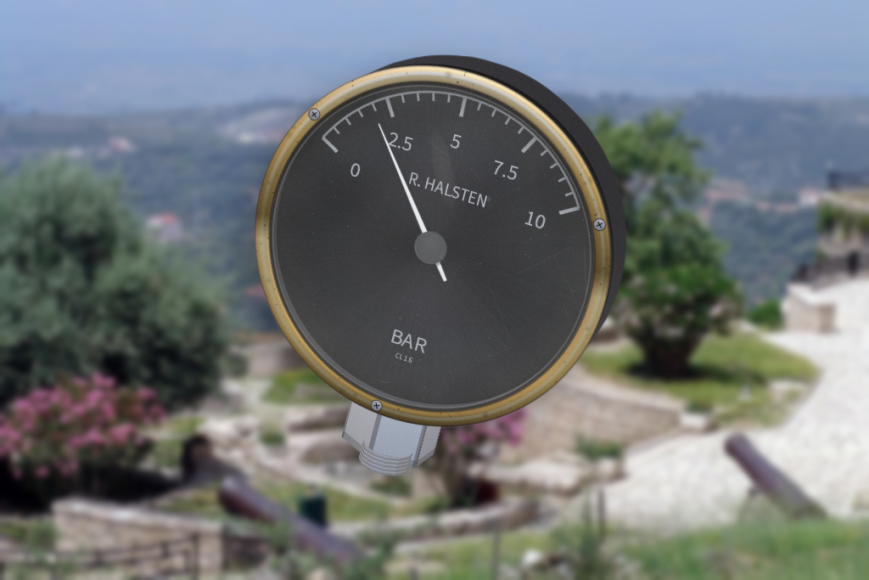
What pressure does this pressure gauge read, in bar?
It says 2 bar
